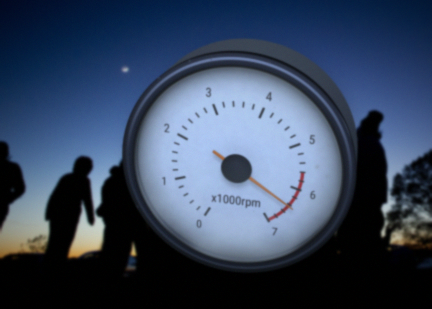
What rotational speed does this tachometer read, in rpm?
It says 6400 rpm
